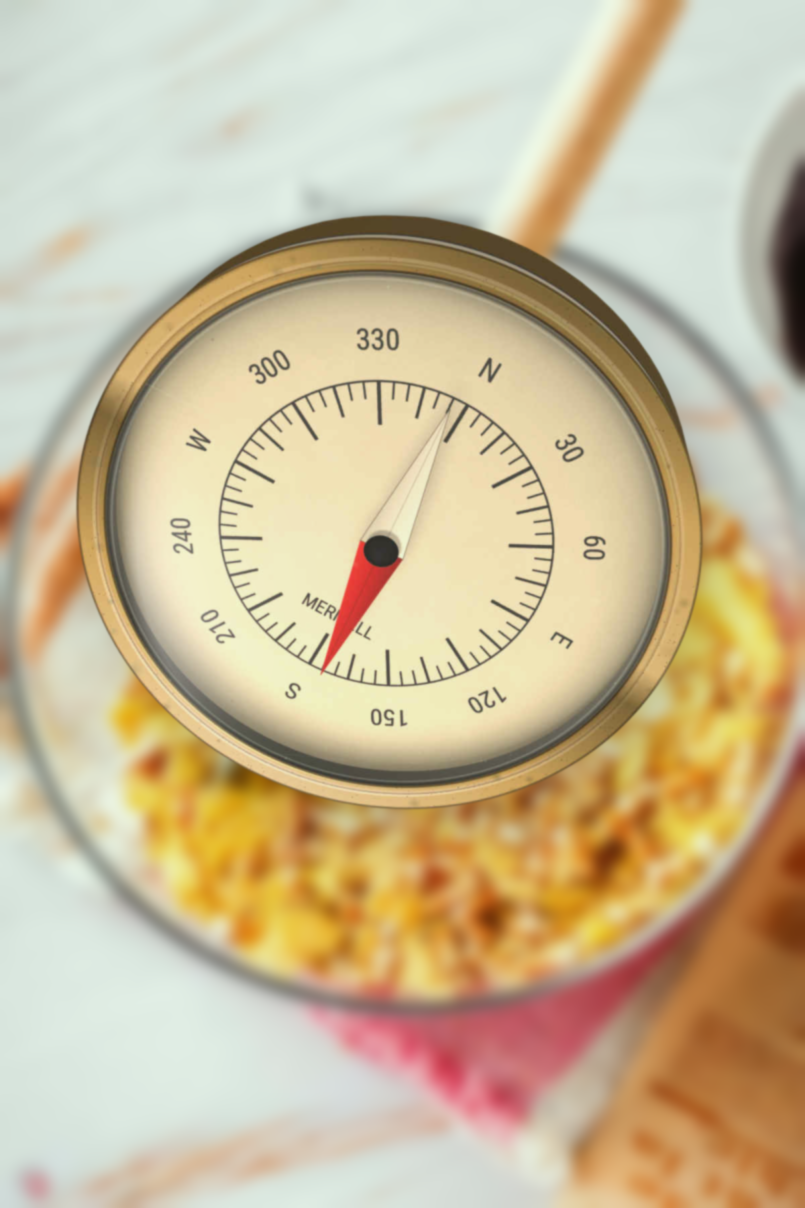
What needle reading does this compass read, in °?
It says 175 °
